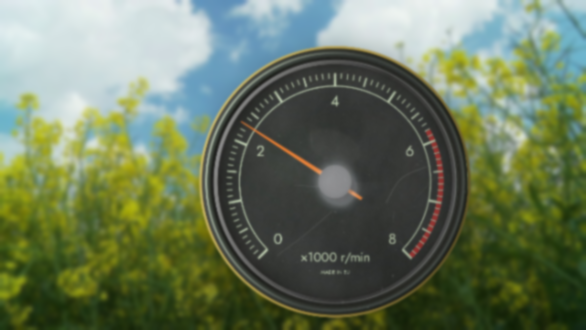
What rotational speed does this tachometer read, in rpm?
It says 2300 rpm
